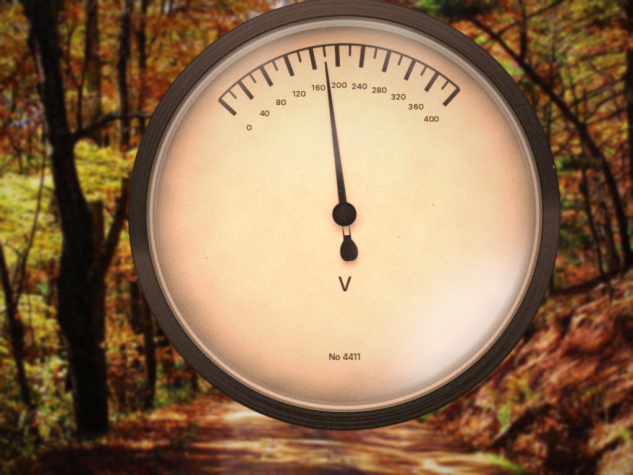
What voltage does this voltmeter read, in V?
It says 180 V
